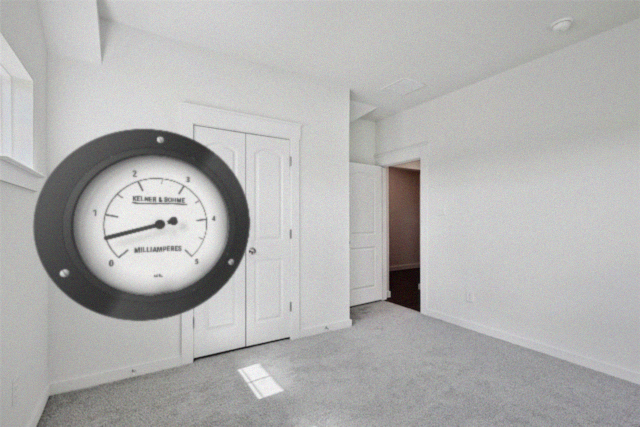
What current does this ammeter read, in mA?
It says 0.5 mA
